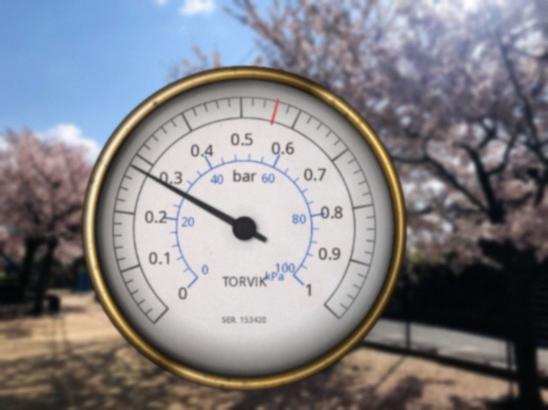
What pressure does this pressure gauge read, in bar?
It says 0.28 bar
